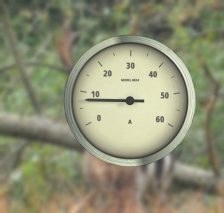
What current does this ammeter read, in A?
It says 7.5 A
